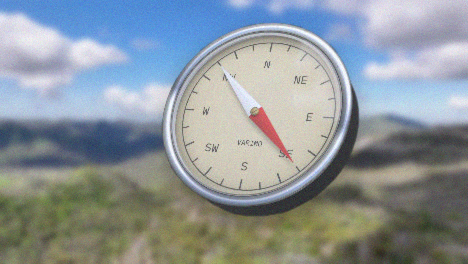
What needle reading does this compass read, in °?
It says 135 °
